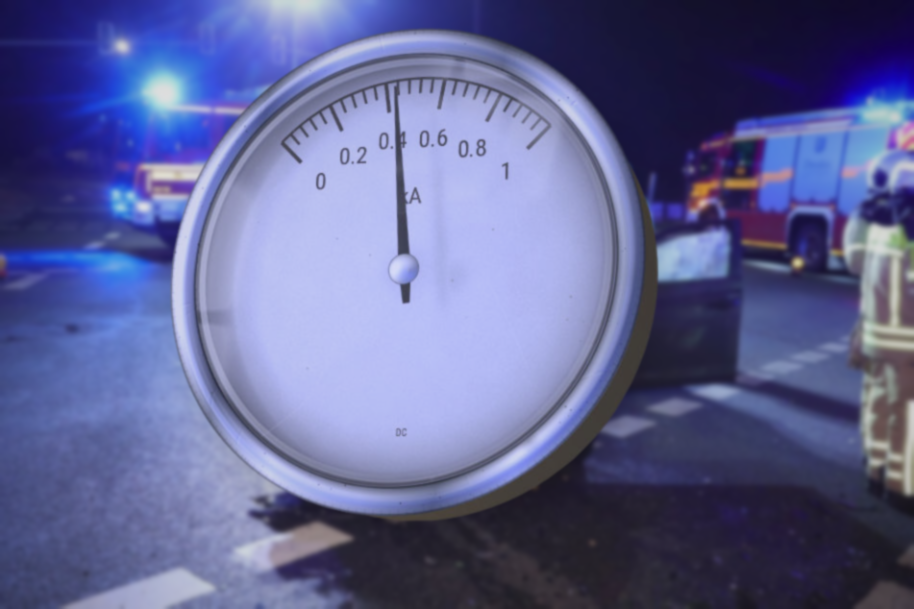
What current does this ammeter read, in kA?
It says 0.44 kA
